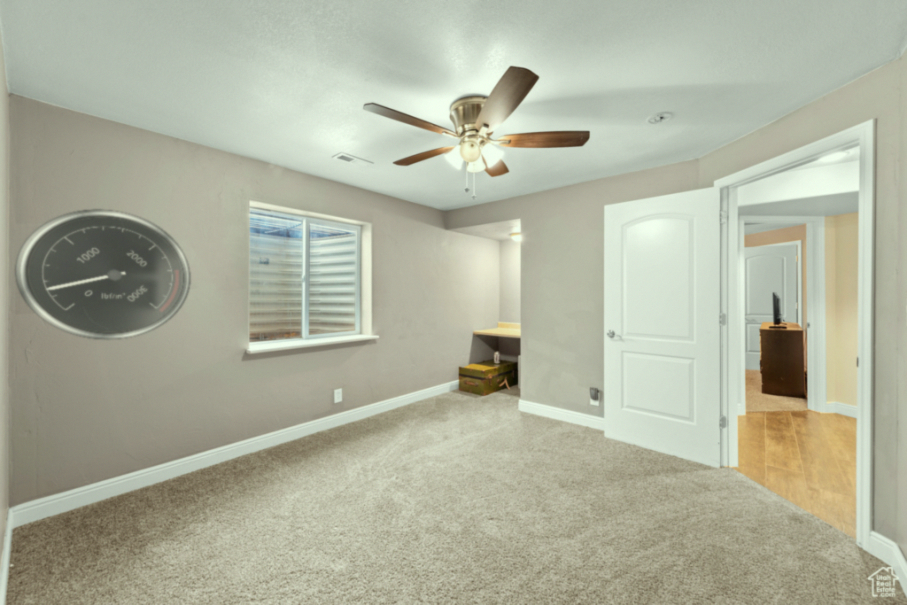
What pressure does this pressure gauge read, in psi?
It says 300 psi
